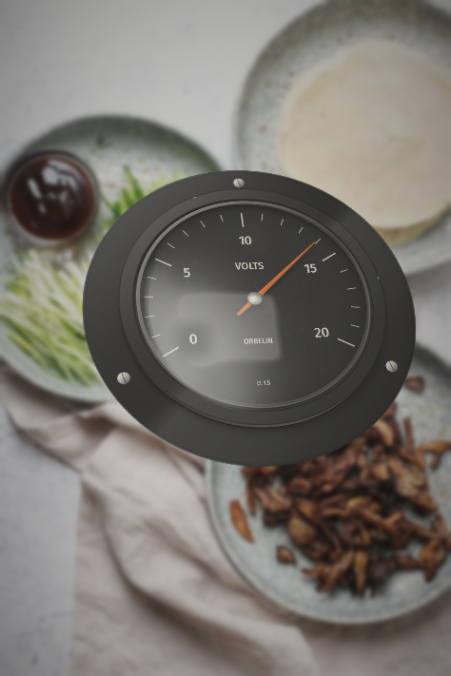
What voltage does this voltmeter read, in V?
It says 14 V
